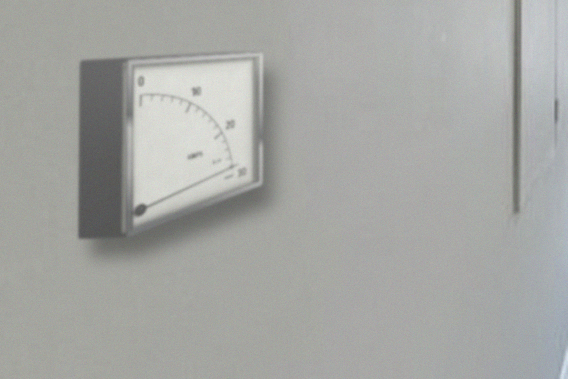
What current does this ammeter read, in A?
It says 28 A
